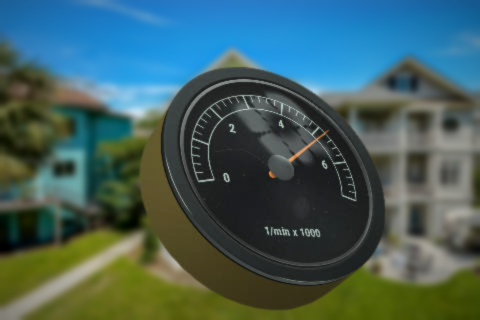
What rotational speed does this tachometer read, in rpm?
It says 5200 rpm
